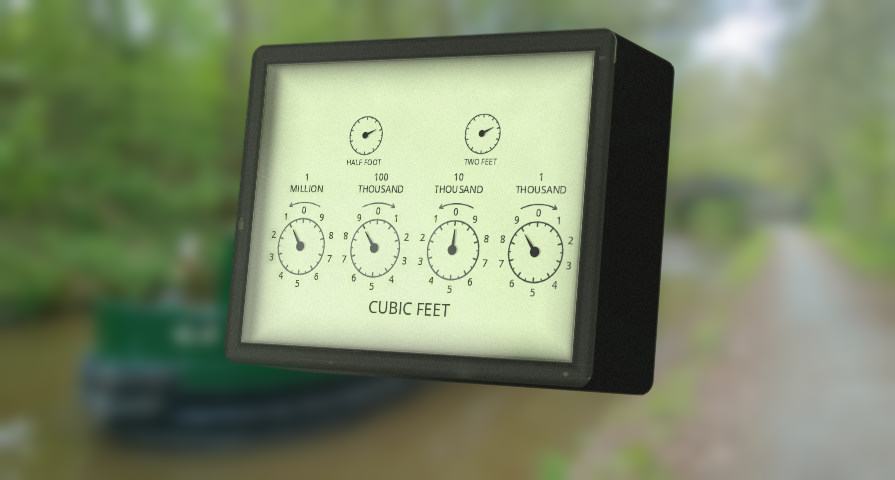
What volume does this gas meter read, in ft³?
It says 89900 ft³
